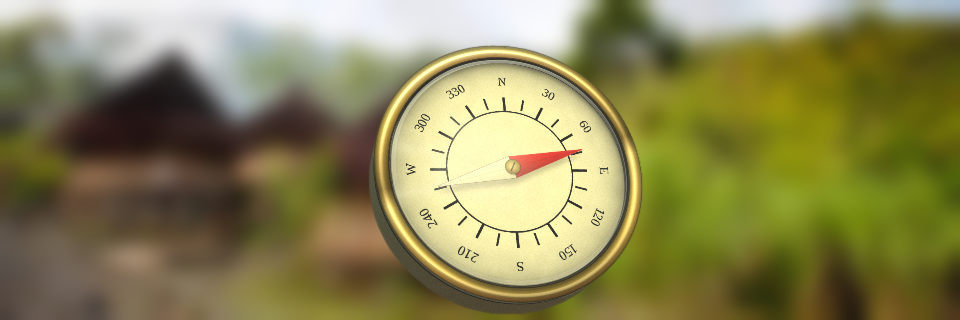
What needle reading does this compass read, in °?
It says 75 °
